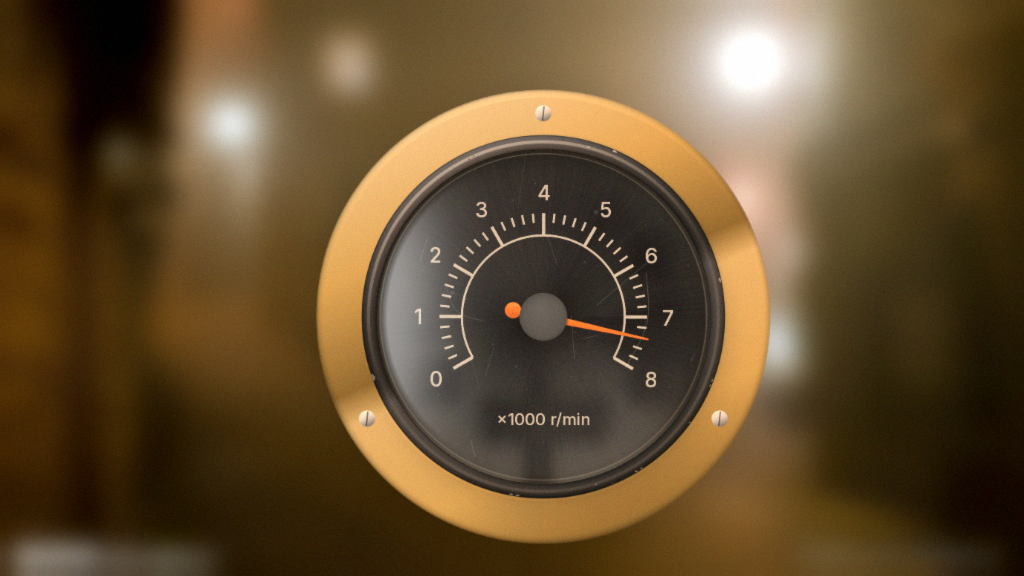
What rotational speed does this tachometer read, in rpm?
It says 7400 rpm
